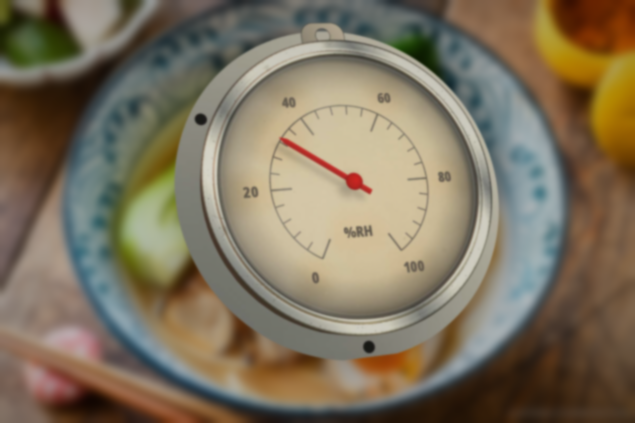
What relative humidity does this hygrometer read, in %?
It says 32 %
